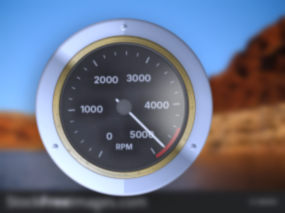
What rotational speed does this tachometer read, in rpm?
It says 4800 rpm
